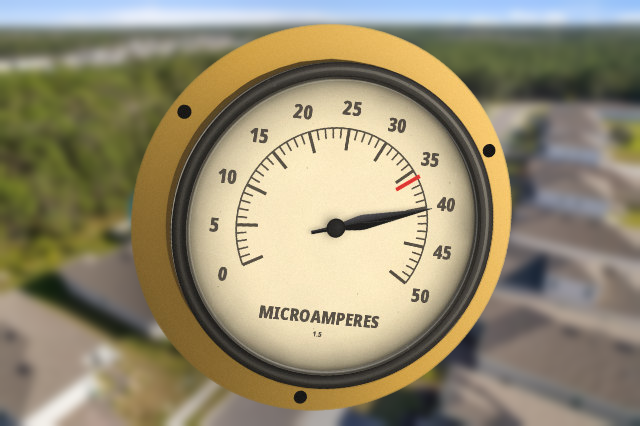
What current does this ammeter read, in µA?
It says 40 µA
